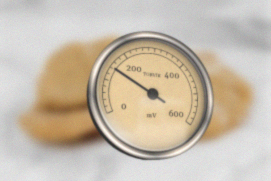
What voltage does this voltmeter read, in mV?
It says 140 mV
